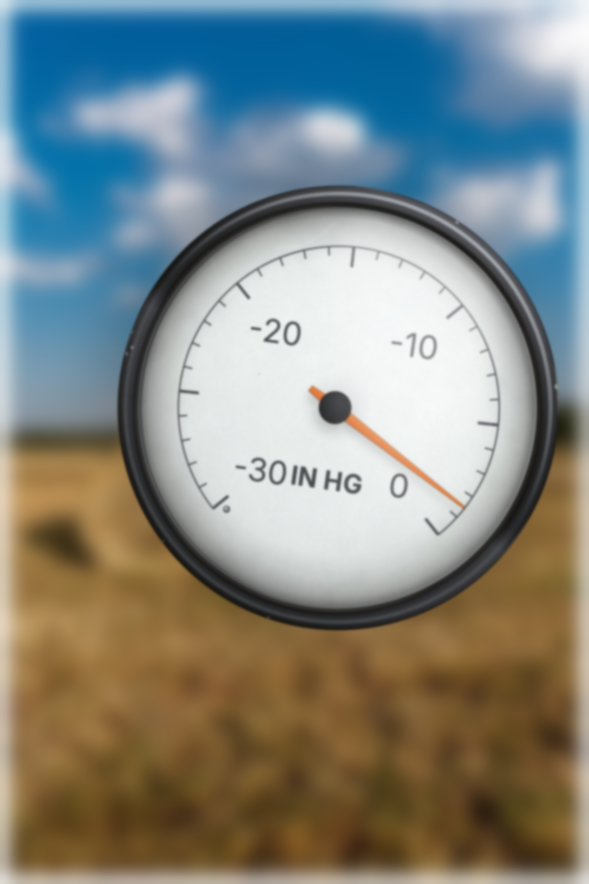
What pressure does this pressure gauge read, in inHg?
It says -1.5 inHg
